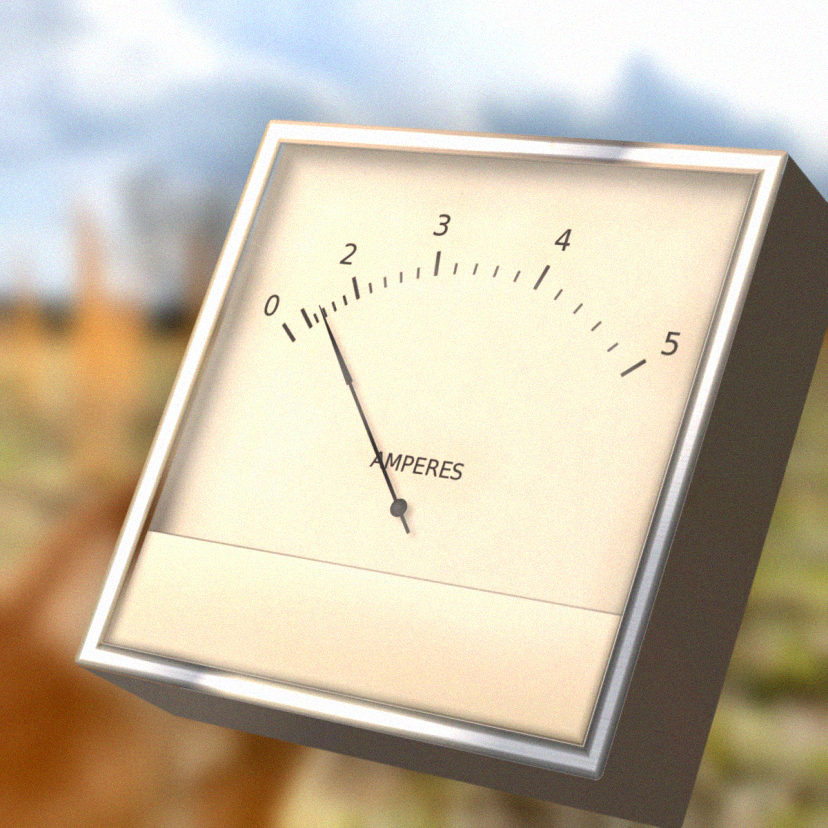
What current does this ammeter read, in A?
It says 1.4 A
